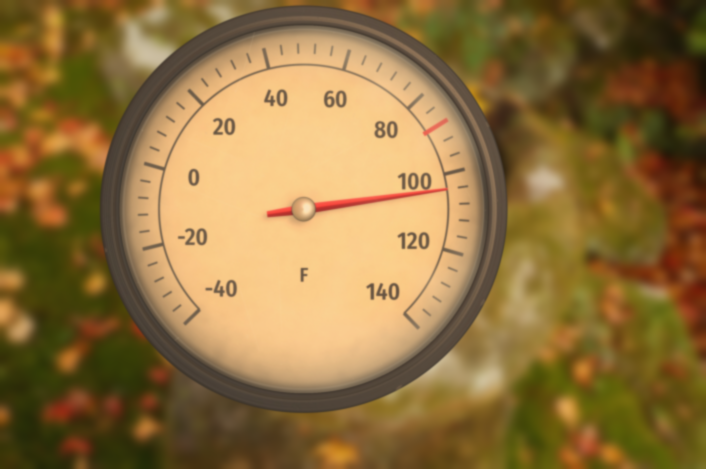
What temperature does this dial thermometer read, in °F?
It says 104 °F
